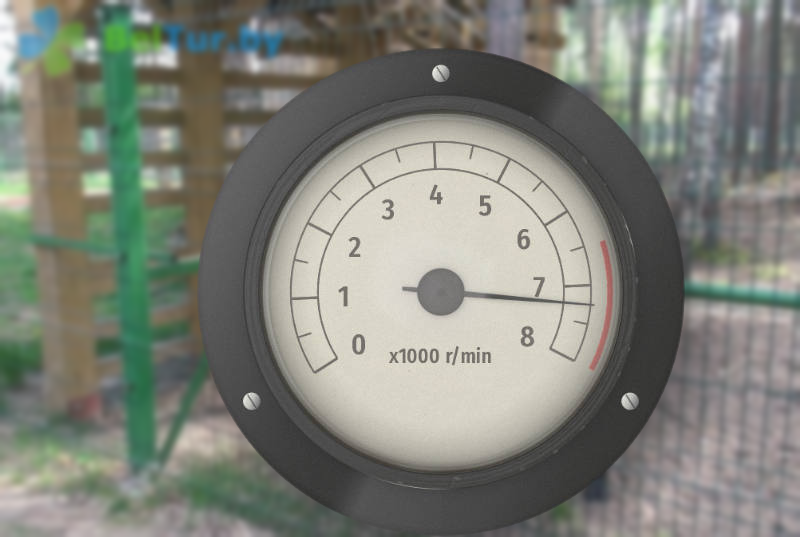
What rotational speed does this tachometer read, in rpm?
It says 7250 rpm
